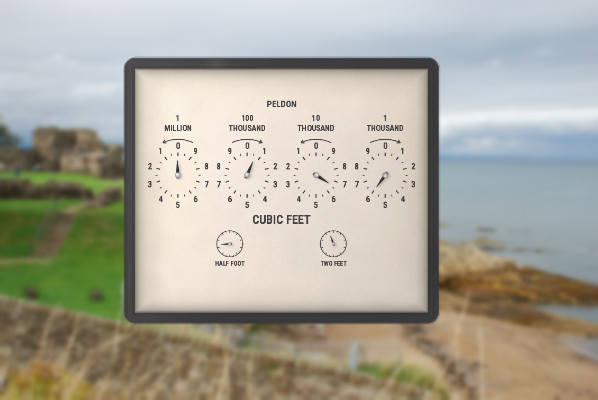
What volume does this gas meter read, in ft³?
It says 6600 ft³
